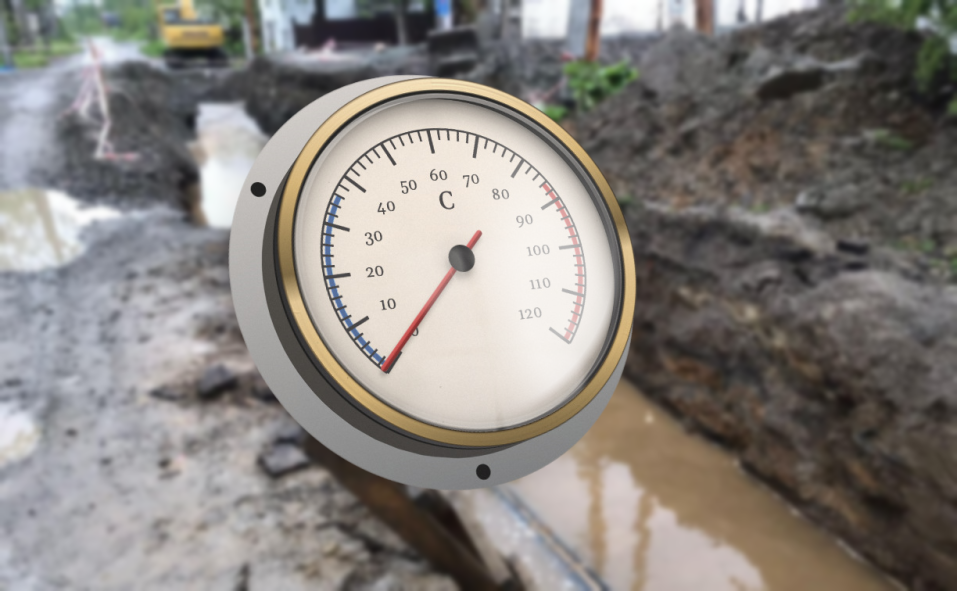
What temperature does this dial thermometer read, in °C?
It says 1 °C
